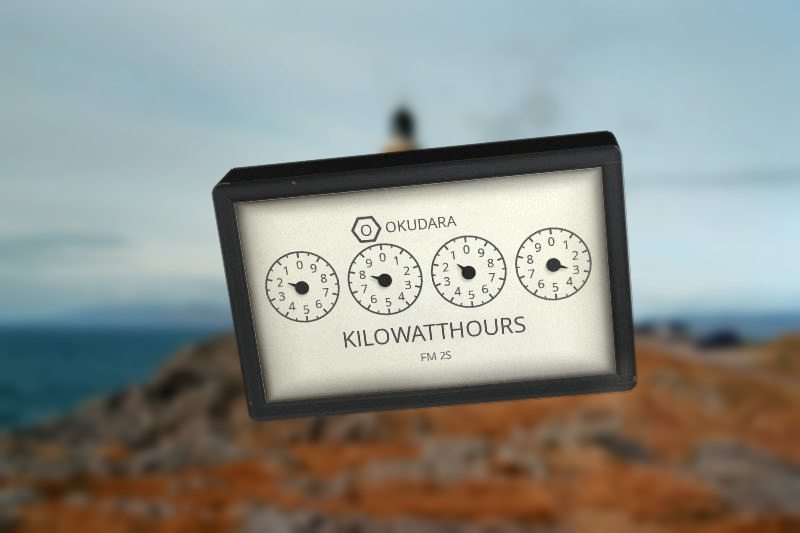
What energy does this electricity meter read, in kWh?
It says 1813 kWh
